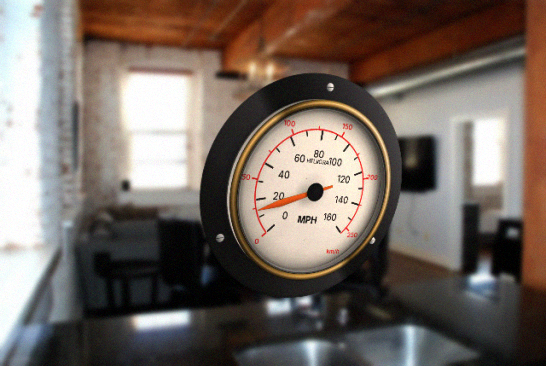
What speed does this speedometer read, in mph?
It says 15 mph
